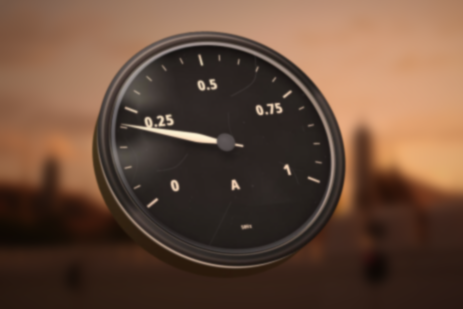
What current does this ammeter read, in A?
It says 0.2 A
